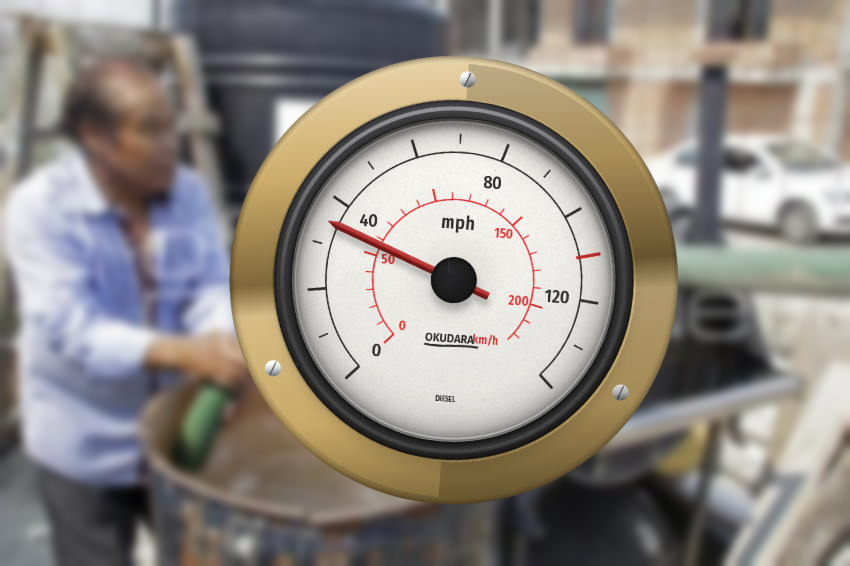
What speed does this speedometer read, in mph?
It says 35 mph
